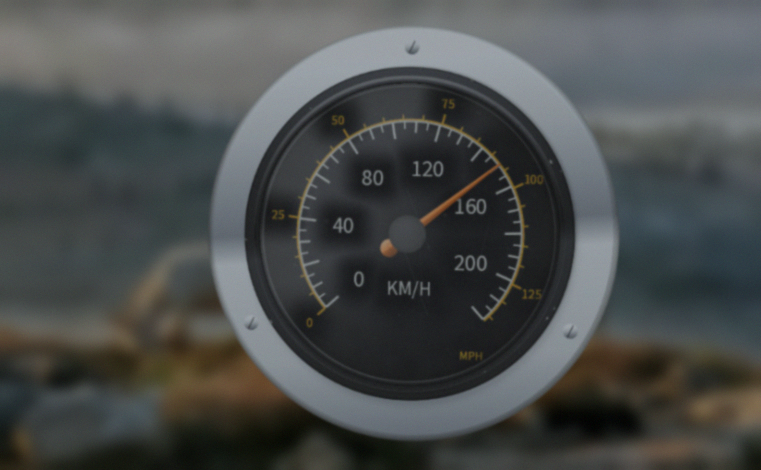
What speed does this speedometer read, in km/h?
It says 150 km/h
